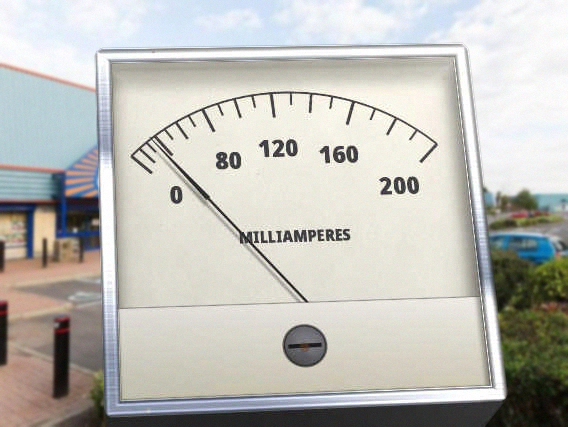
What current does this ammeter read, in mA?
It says 35 mA
